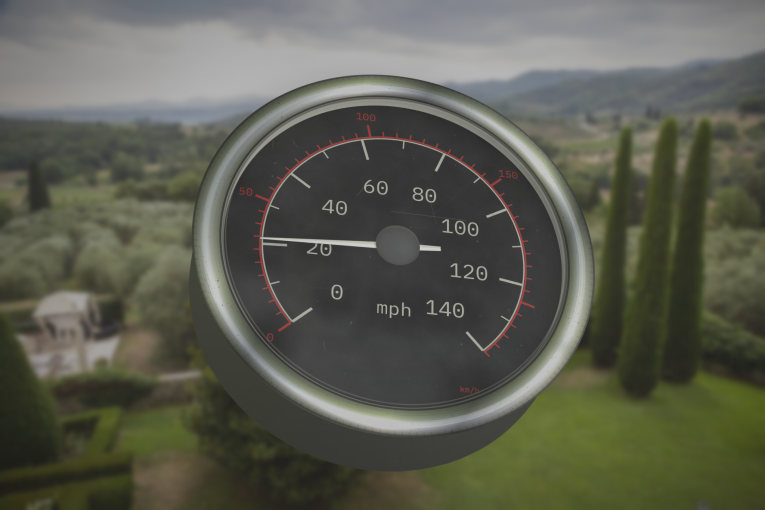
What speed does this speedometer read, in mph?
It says 20 mph
